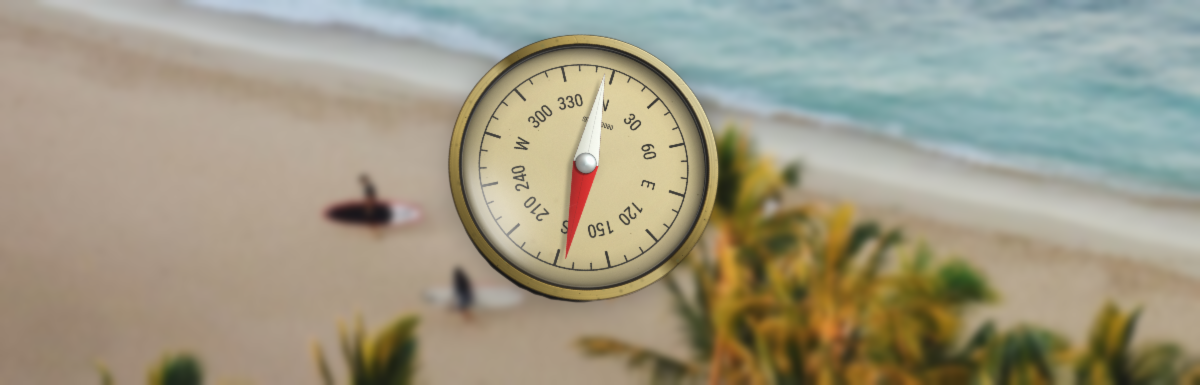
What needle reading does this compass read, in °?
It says 175 °
